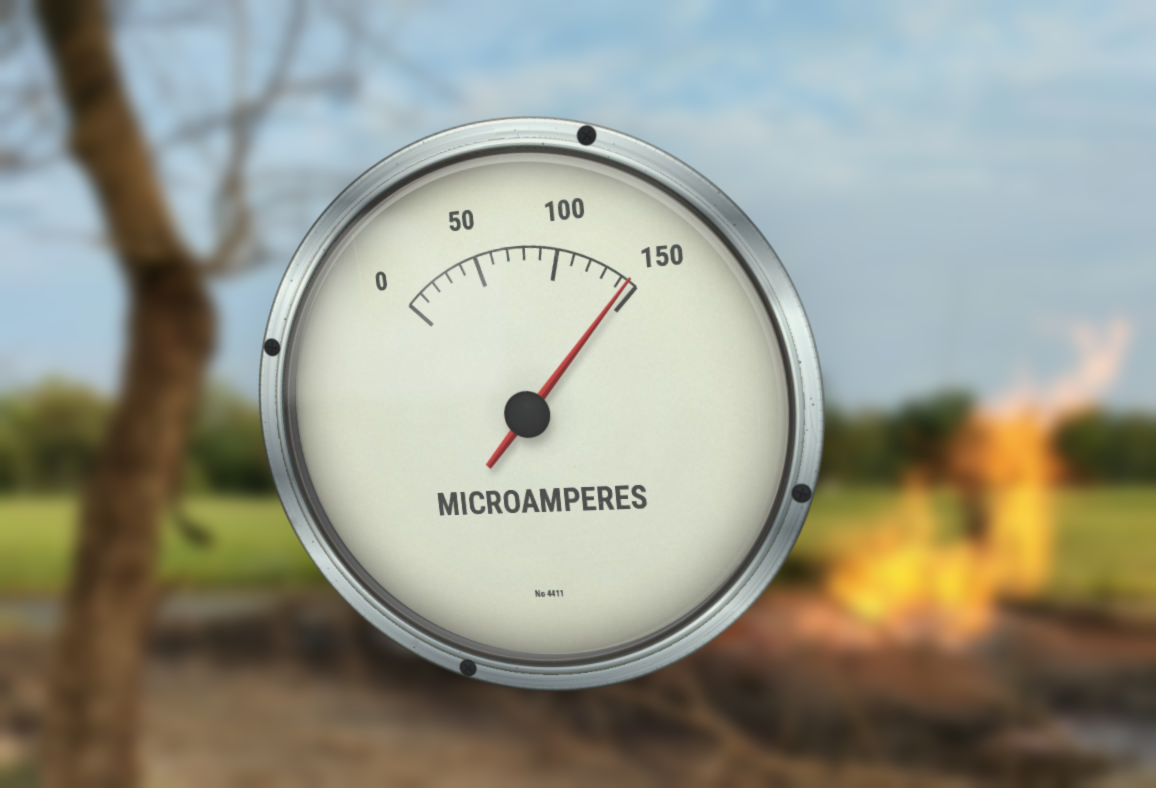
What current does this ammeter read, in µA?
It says 145 µA
